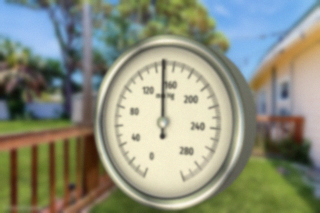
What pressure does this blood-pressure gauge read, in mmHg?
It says 150 mmHg
